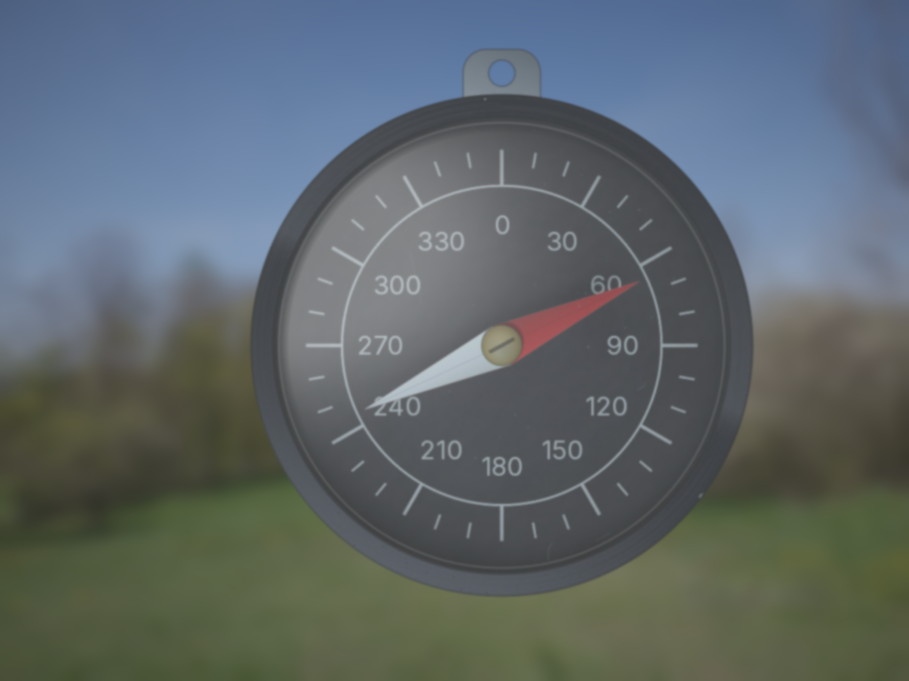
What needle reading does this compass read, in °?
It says 65 °
